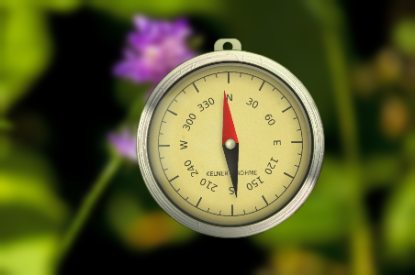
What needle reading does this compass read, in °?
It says 355 °
